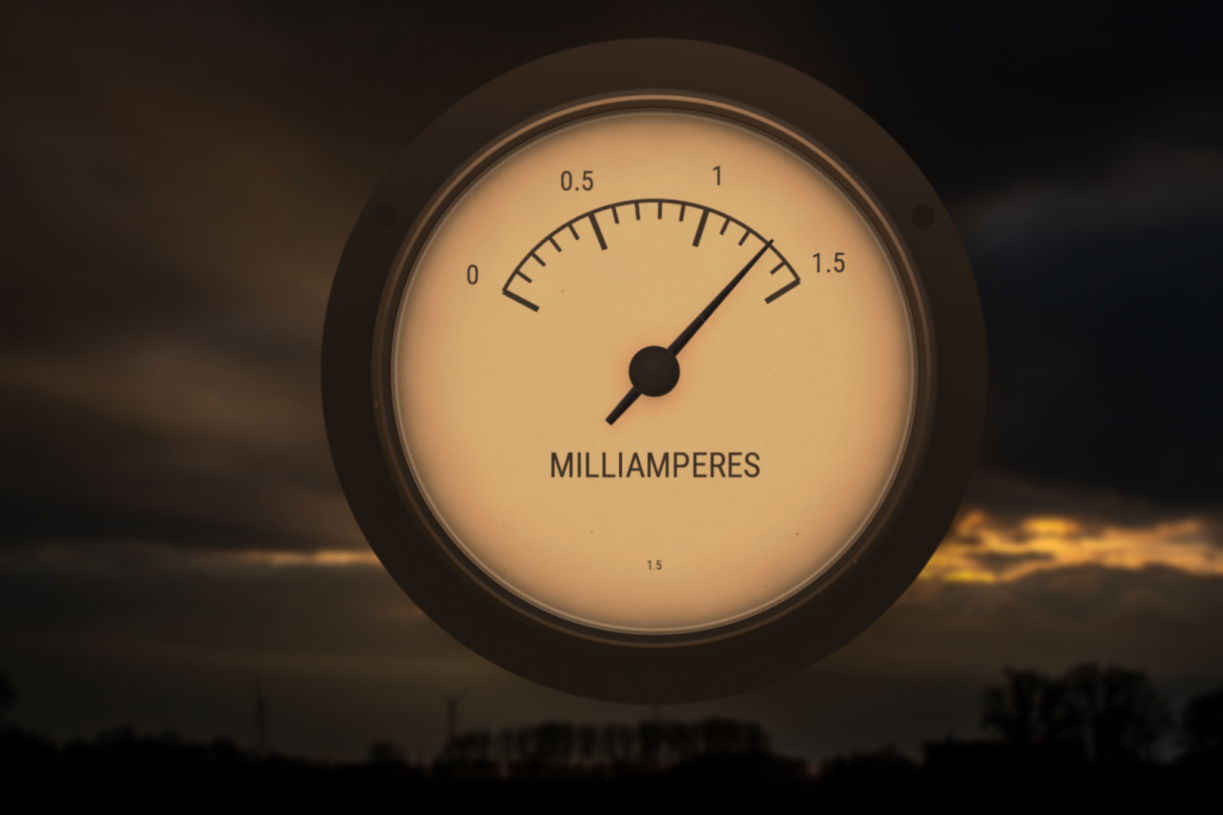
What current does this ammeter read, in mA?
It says 1.3 mA
